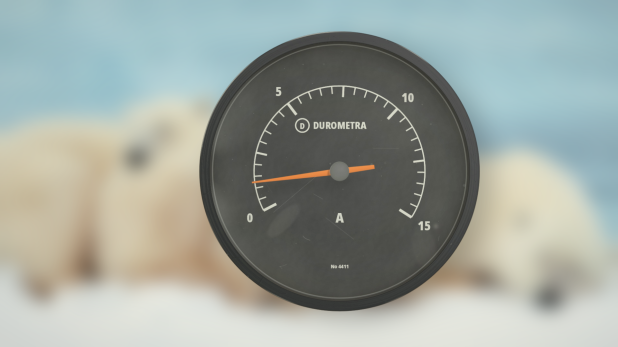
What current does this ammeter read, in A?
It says 1.25 A
